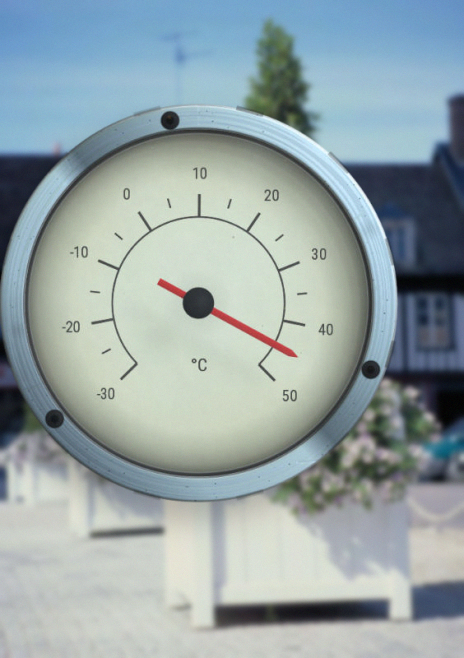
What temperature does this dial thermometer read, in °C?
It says 45 °C
